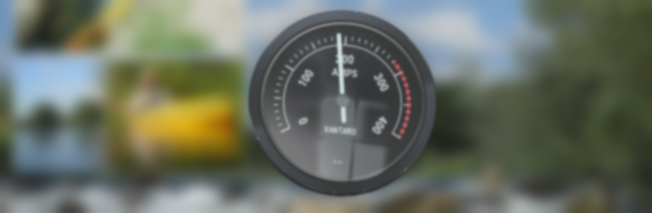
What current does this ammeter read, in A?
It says 190 A
